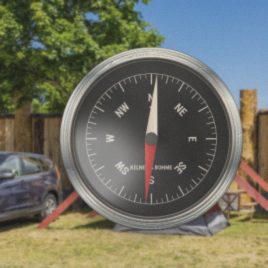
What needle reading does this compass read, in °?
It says 185 °
